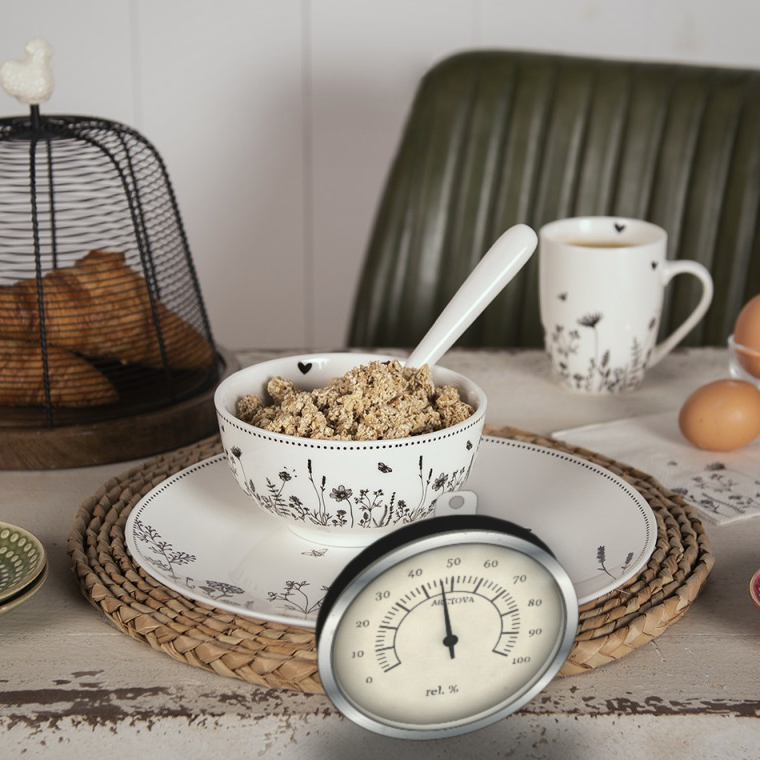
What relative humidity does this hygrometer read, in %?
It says 46 %
